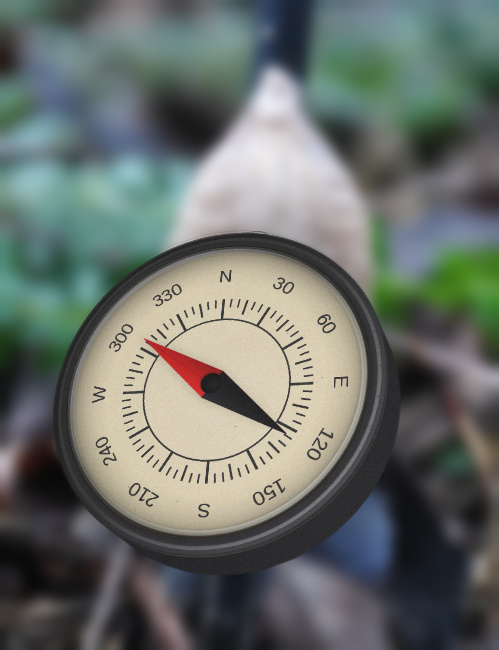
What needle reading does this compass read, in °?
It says 305 °
